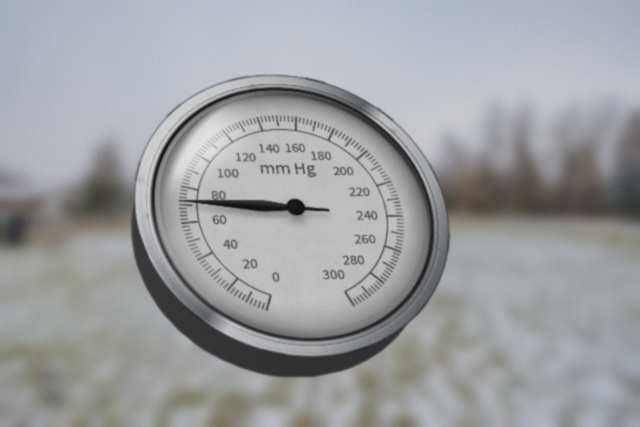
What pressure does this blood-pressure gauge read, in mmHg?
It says 70 mmHg
